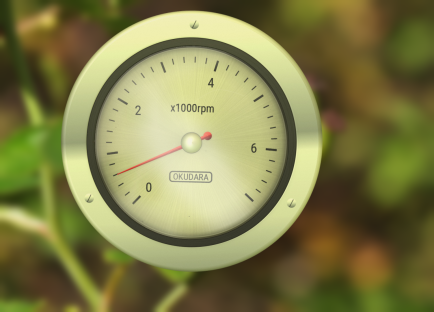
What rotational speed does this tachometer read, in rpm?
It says 600 rpm
